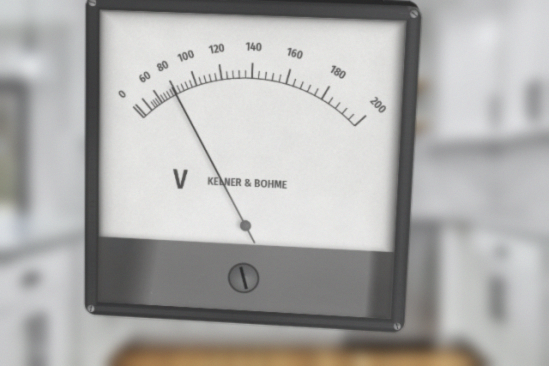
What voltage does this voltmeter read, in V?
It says 80 V
